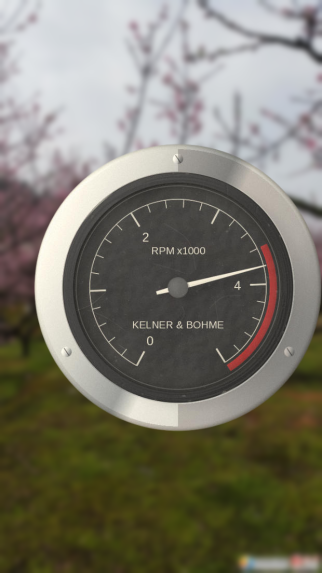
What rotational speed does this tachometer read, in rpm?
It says 3800 rpm
